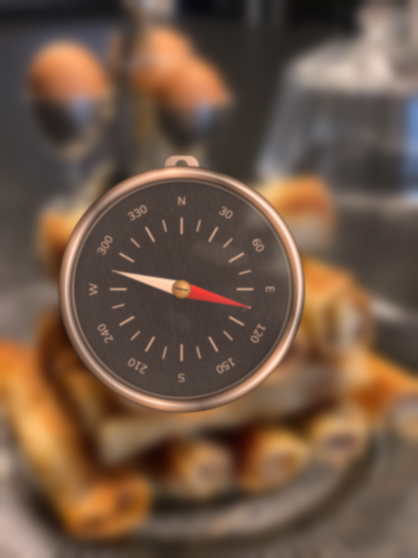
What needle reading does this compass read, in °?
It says 105 °
